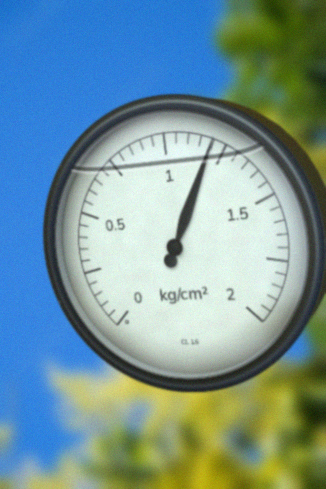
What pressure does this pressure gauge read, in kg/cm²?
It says 1.2 kg/cm²
